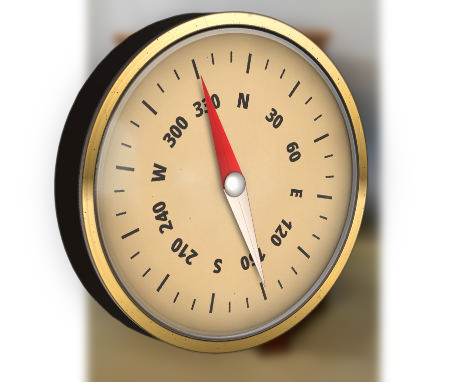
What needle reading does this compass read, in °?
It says 330 °
